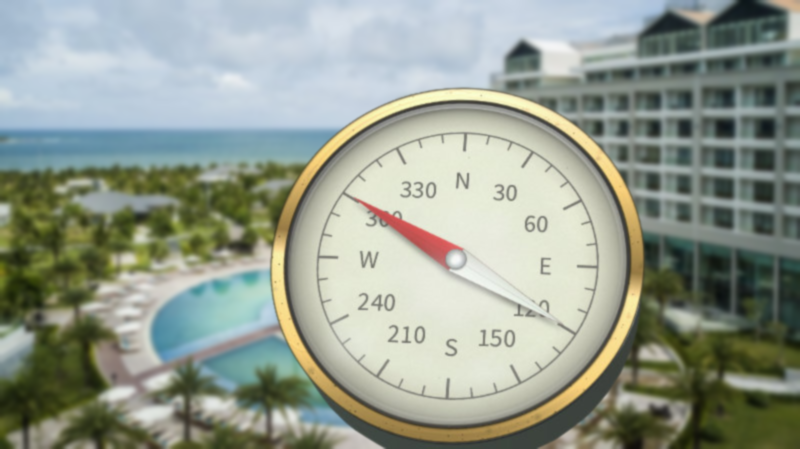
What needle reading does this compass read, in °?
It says 300 °
